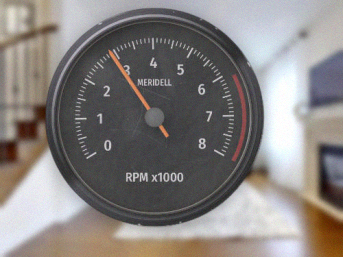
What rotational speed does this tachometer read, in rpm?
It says 2900 rpm
